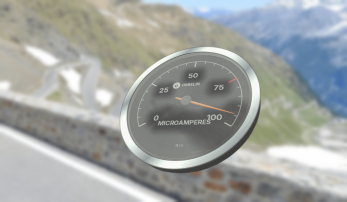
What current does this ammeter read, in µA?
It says 95 µA
